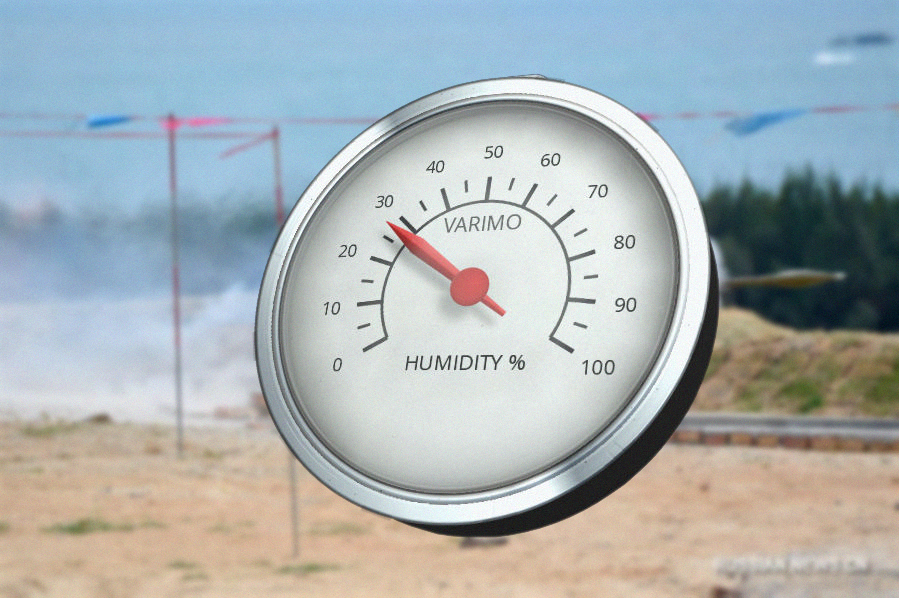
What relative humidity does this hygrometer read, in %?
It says 27.5 %
